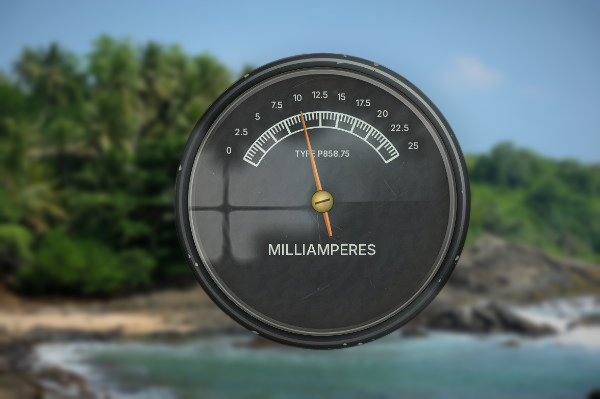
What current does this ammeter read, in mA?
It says 10 mA
